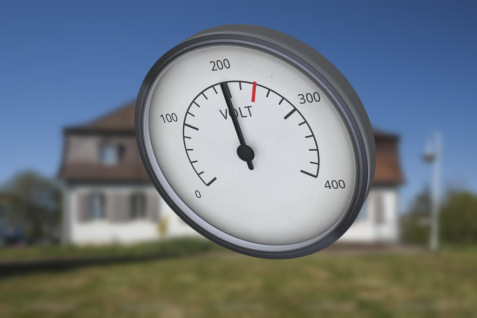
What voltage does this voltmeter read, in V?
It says 200 V
